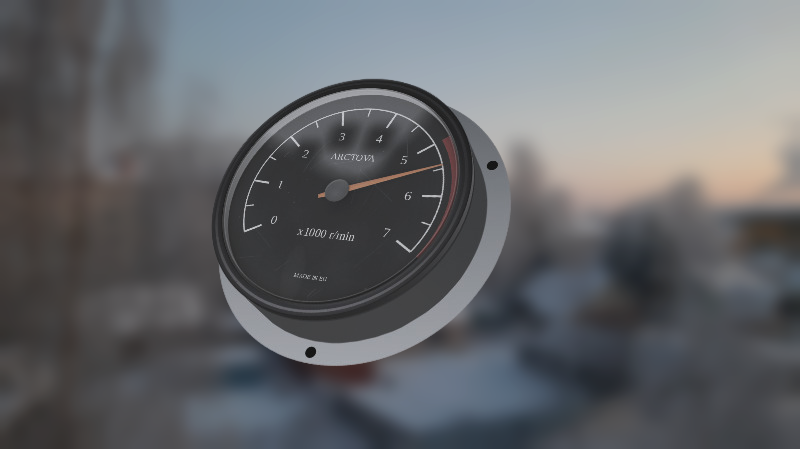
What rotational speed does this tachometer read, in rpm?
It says 5500 rpm
